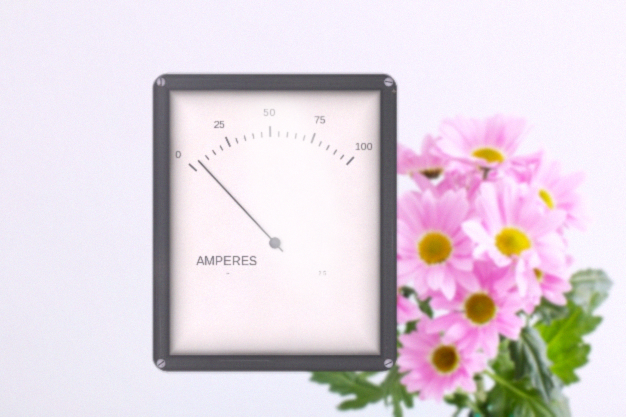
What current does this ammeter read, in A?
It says 5 A
